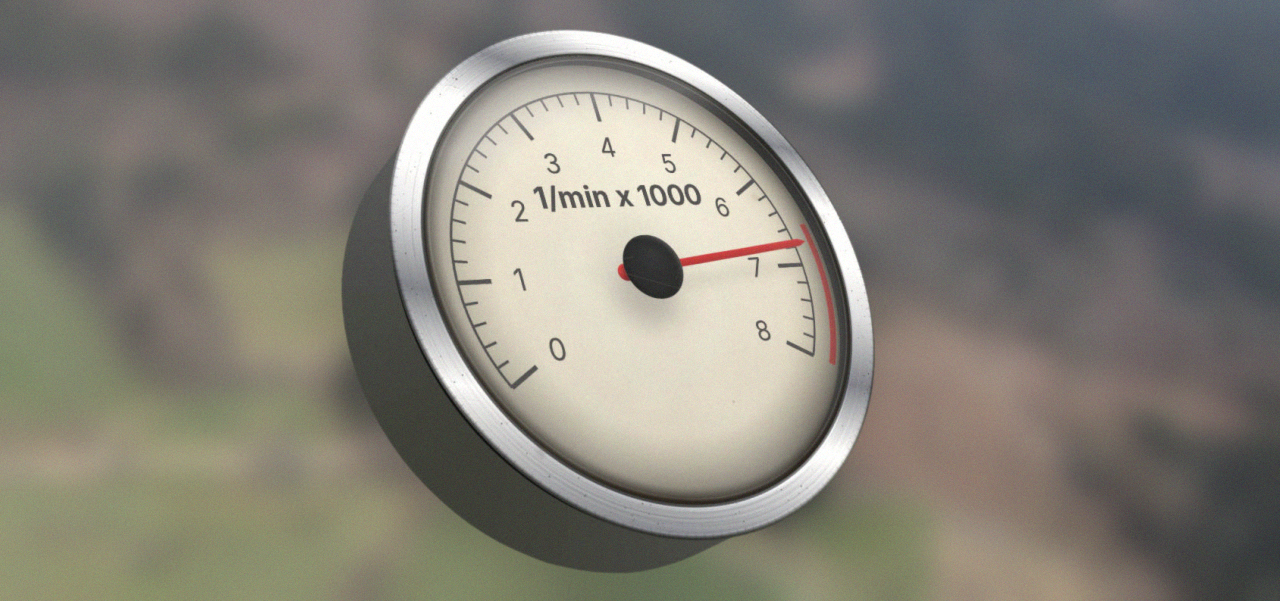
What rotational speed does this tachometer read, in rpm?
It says 6800 rpm
